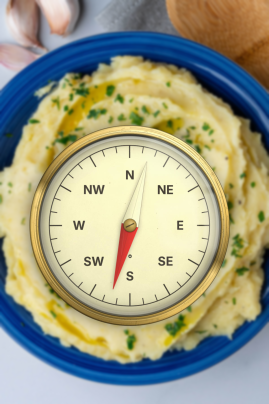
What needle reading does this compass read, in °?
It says 195 °
